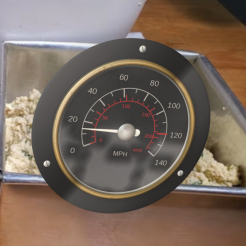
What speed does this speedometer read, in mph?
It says 15 mph
